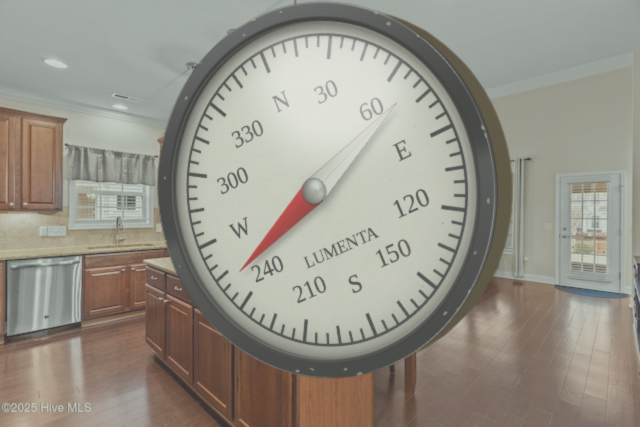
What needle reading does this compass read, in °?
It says 250 °
